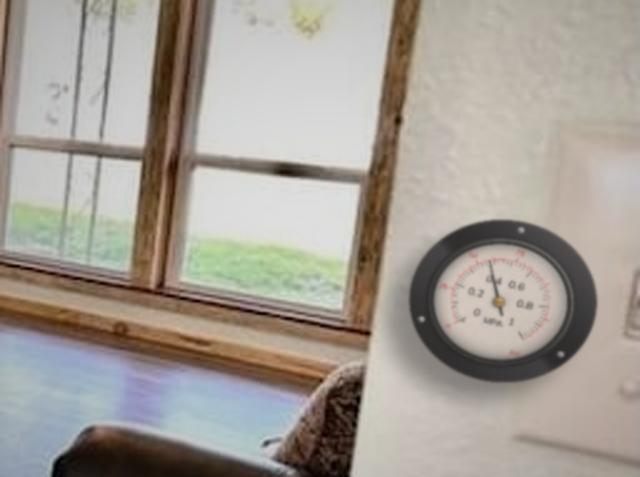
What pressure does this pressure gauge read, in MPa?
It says 0.4 MPa
